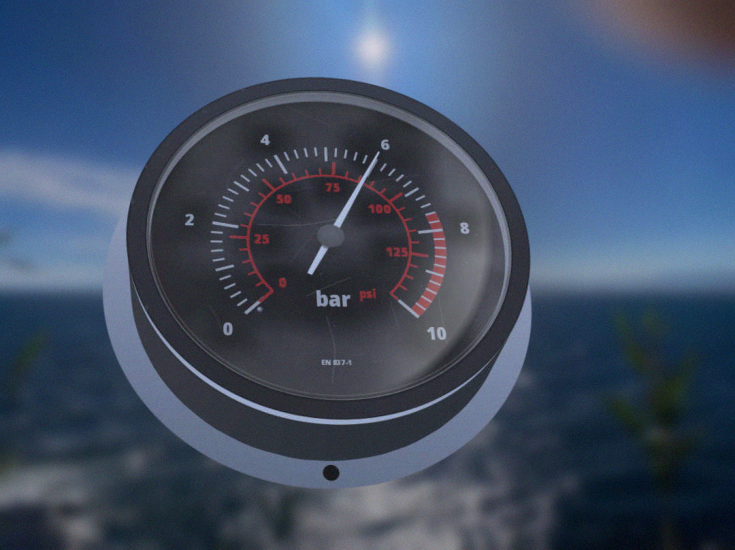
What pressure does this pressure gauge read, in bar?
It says 6 bar
